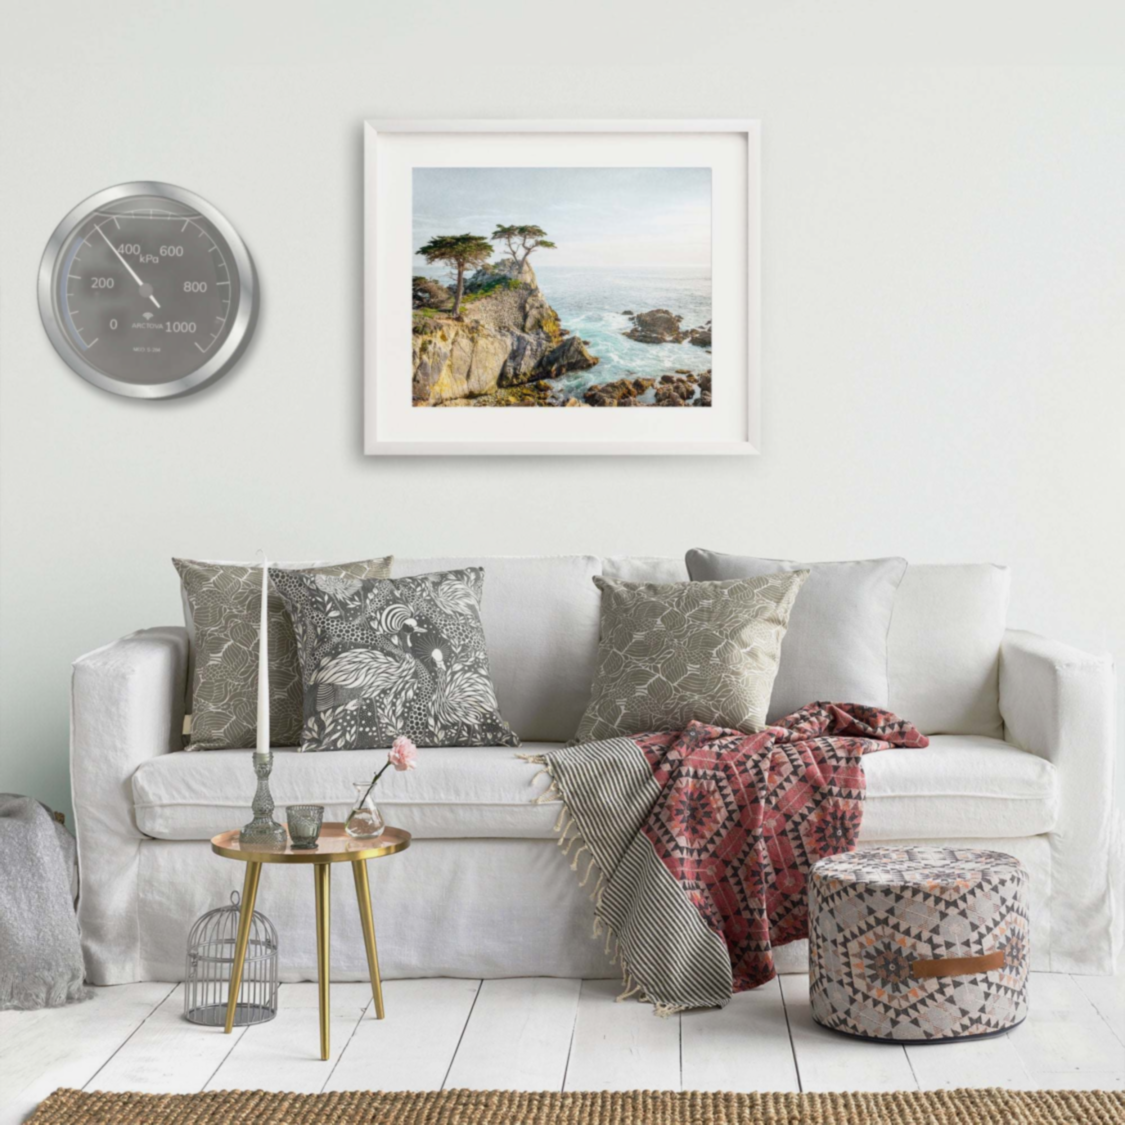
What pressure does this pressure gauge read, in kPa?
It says 350 kPa
